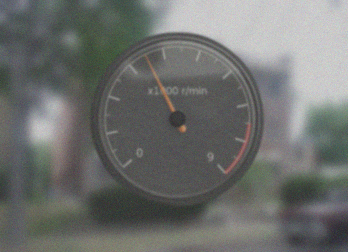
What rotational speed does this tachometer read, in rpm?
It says 3500 rpm
